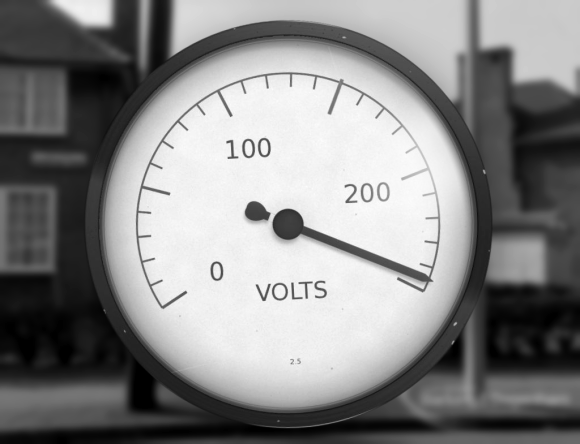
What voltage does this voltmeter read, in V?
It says 245 V
